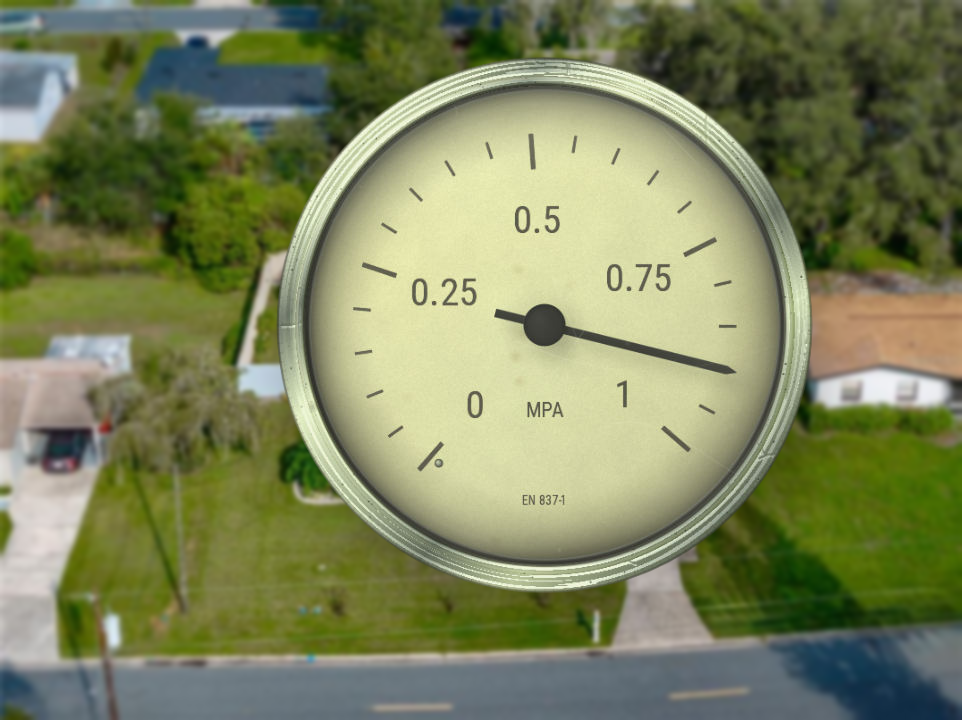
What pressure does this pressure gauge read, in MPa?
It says 0.9 MPa
